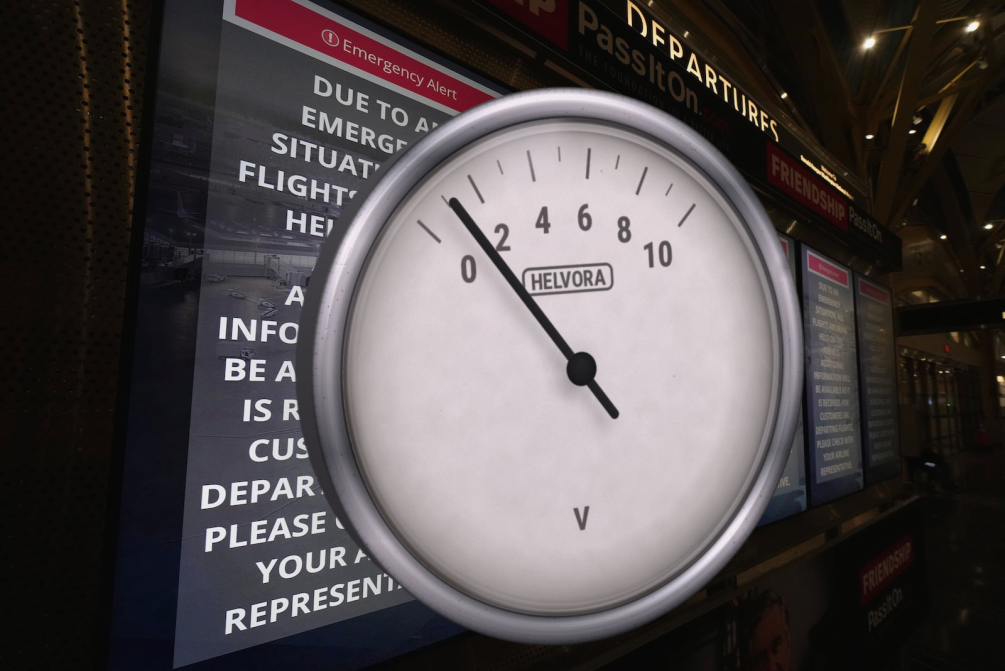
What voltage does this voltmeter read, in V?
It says 1 V
